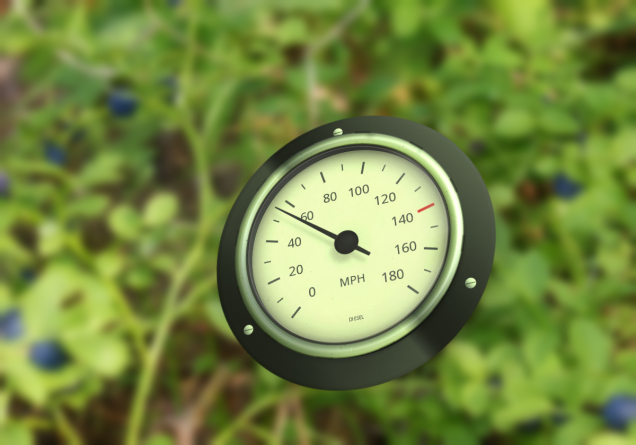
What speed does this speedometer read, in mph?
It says 55 mph
